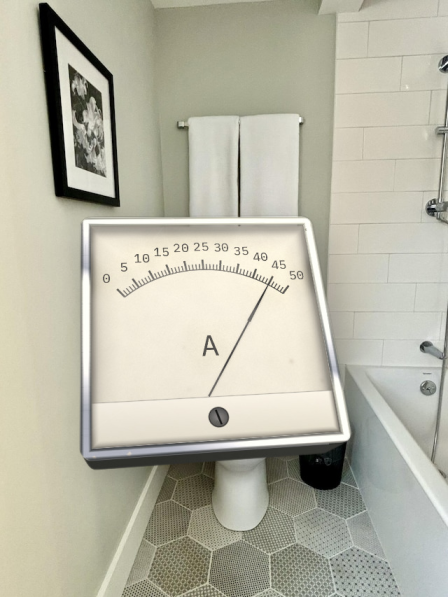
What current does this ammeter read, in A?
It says 45 A
